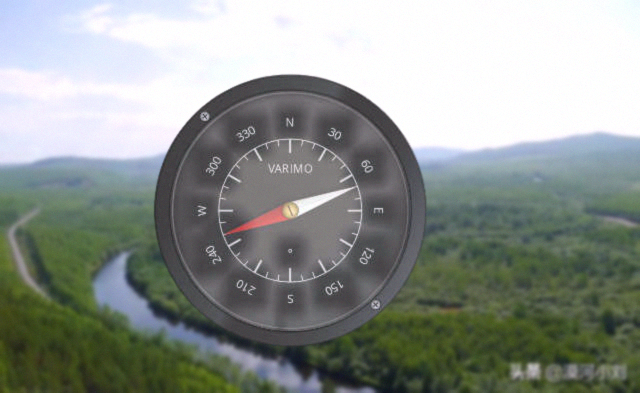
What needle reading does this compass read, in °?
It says 250 °
